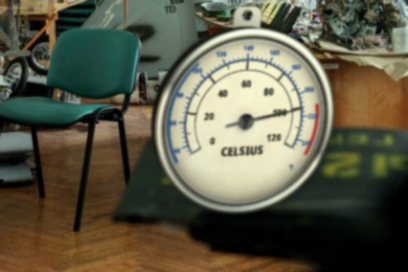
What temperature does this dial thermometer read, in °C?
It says 100 °C
